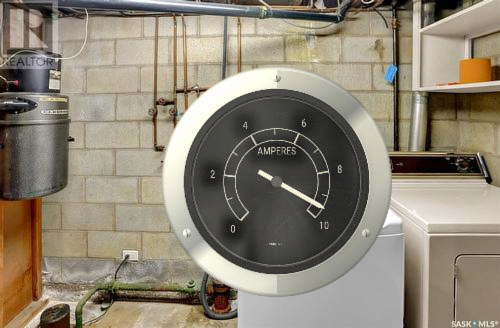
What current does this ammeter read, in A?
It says 9.5 A
